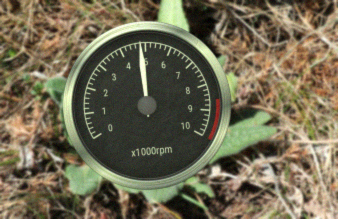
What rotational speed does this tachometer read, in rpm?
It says 4800 rpm
